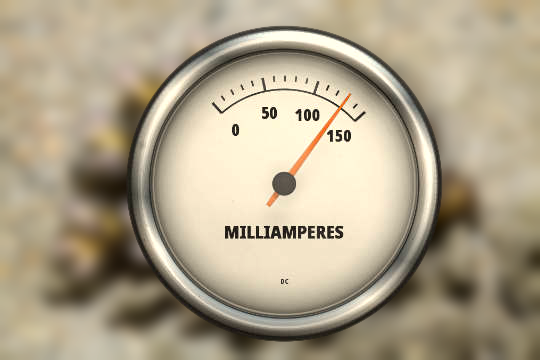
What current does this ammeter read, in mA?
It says 130 mA
